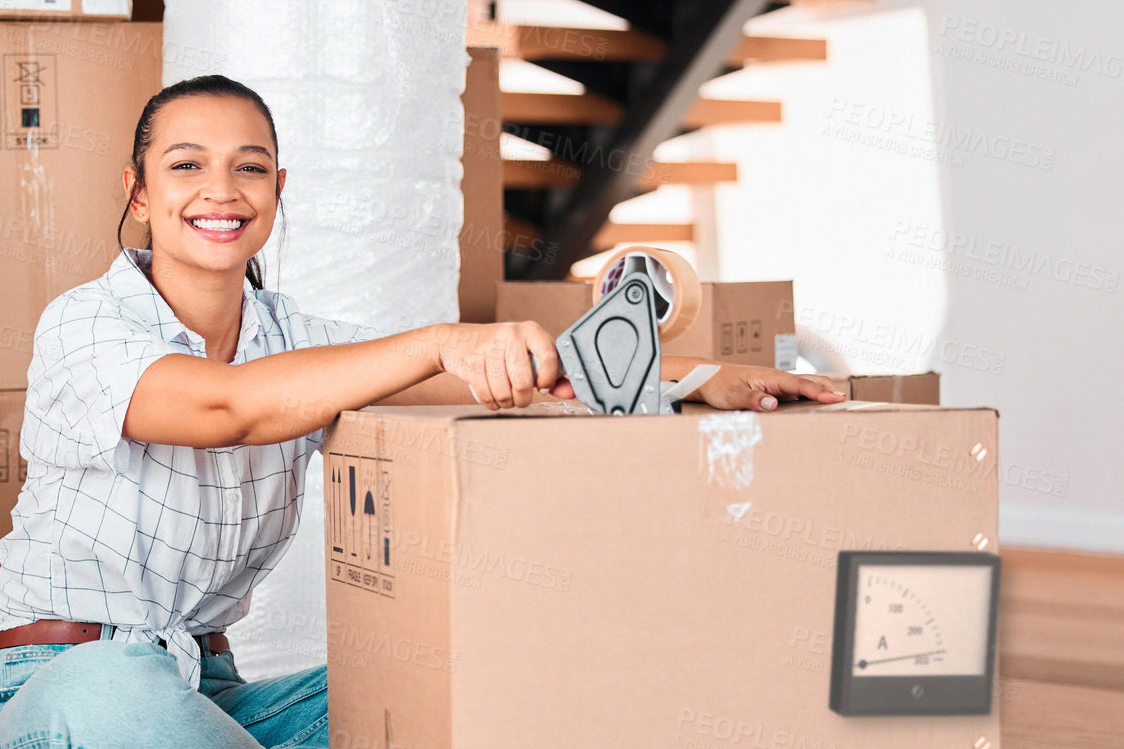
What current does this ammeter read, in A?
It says 280 A
